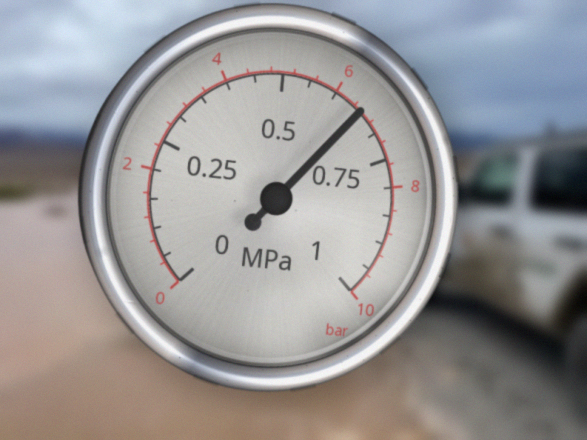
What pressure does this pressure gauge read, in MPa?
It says 0.65 MPa
